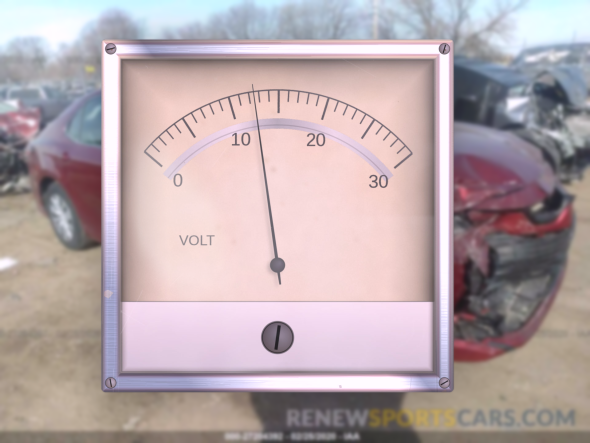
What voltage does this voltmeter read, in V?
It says 12.5 V
